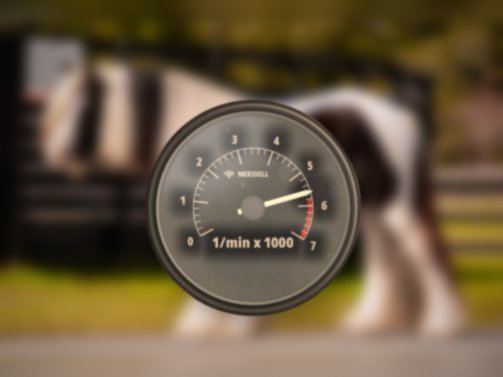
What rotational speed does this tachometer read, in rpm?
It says 5600 rpm
